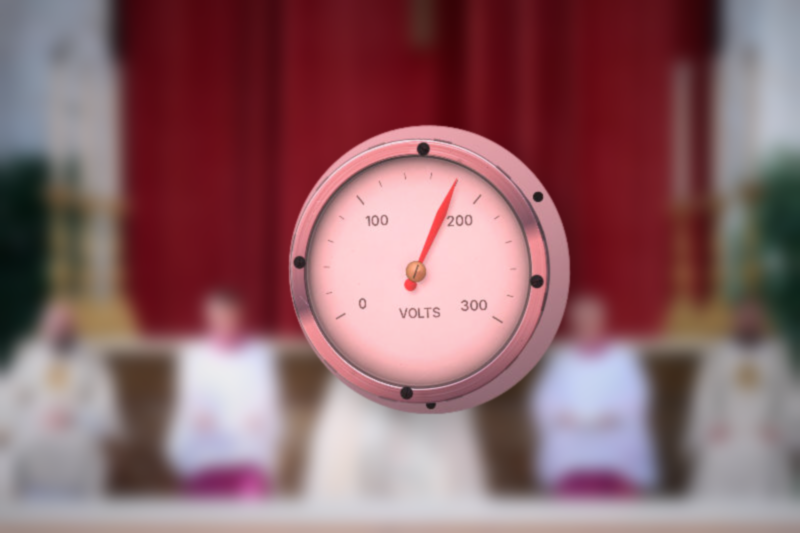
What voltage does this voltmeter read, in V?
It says 180 V
